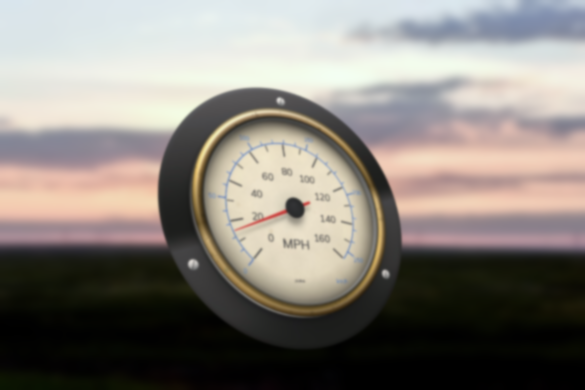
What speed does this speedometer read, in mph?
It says 15 mph
